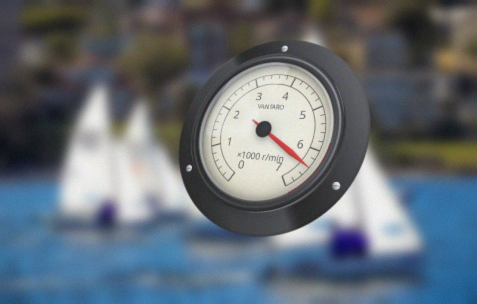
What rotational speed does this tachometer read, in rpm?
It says 6400 rpm
